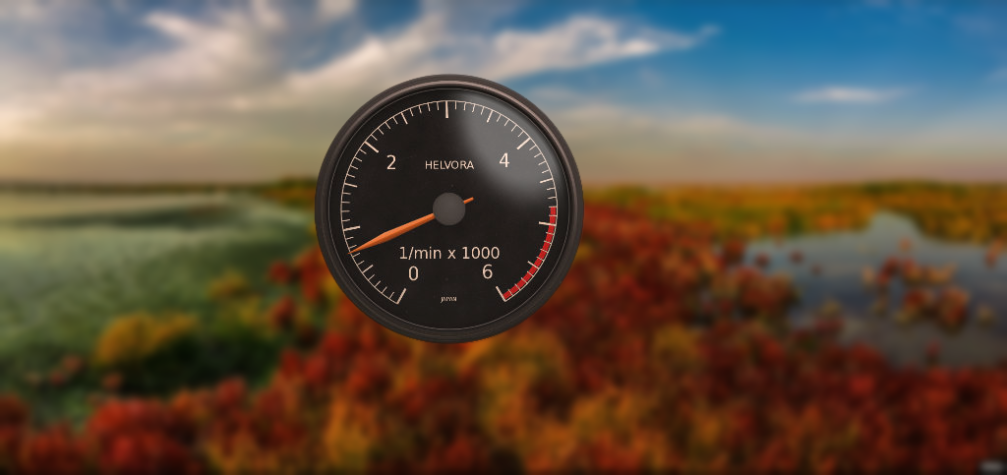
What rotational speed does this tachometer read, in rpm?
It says 750 rpm
